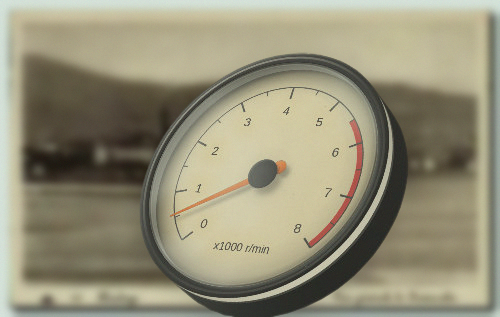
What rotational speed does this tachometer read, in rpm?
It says 500 rpm
